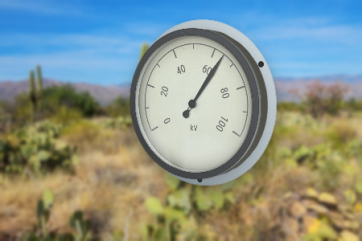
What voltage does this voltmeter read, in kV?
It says 65 kV
